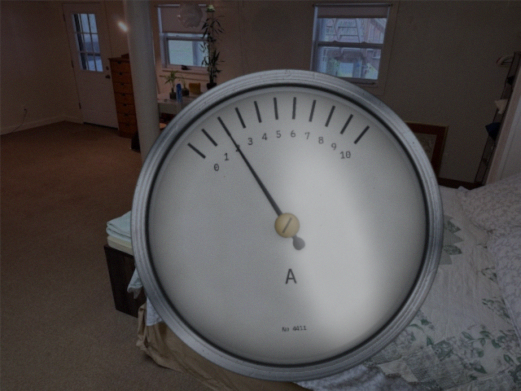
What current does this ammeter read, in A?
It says 2 A
